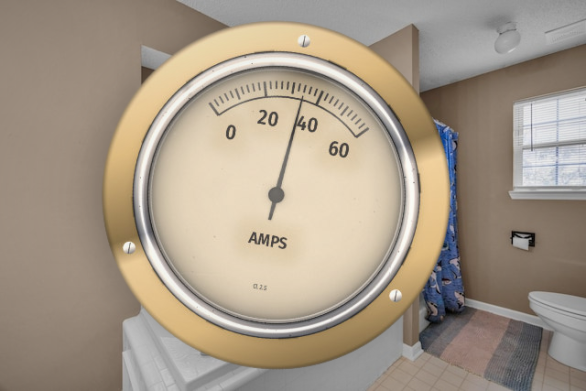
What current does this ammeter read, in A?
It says 34 A
